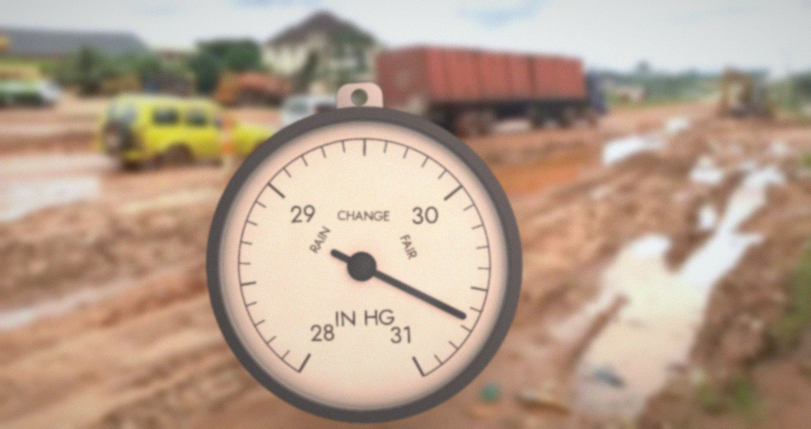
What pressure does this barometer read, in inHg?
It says 30.65 inHg
